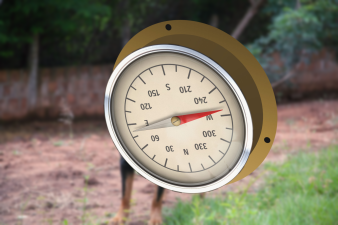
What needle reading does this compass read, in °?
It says 262.5 °
